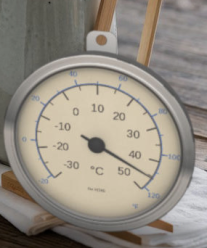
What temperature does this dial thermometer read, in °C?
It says 45 °C
